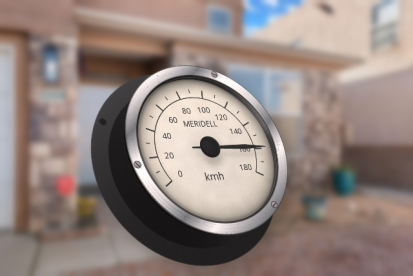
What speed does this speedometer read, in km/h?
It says 160 km/h
